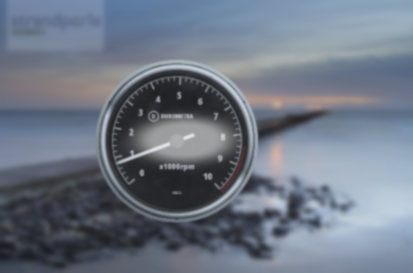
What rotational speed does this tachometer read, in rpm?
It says 800 rpm
